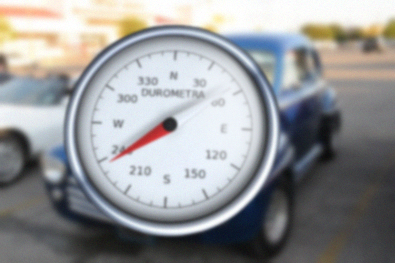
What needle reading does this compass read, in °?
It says 235 °
